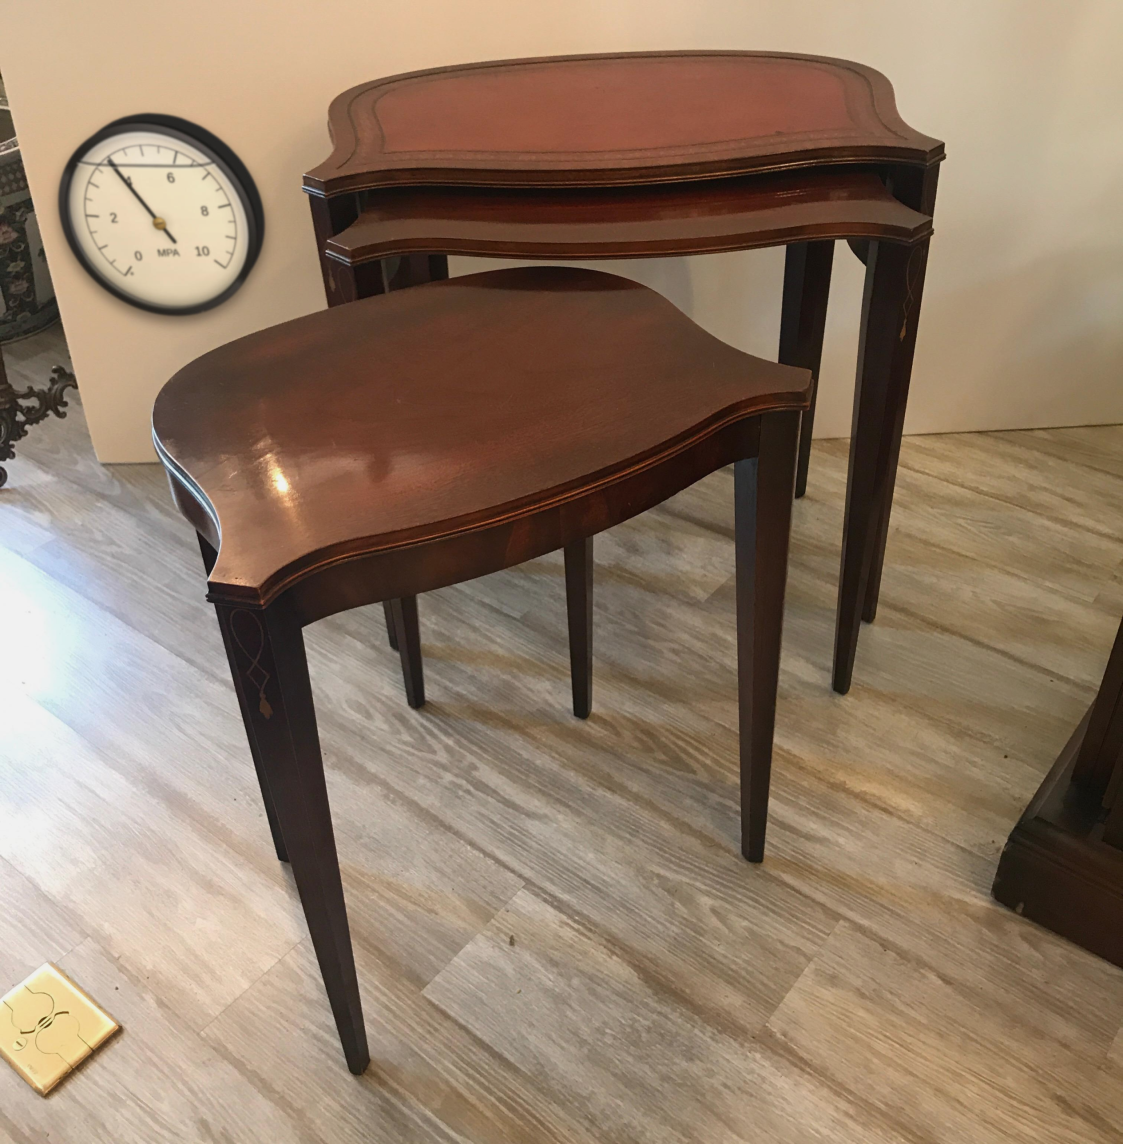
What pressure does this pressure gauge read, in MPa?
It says 4 MPa
